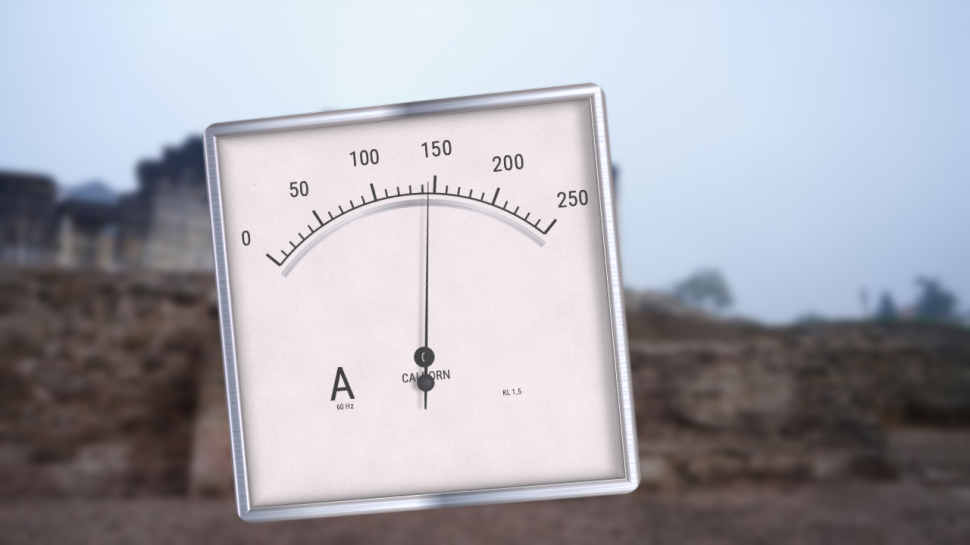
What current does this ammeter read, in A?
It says 145 A
